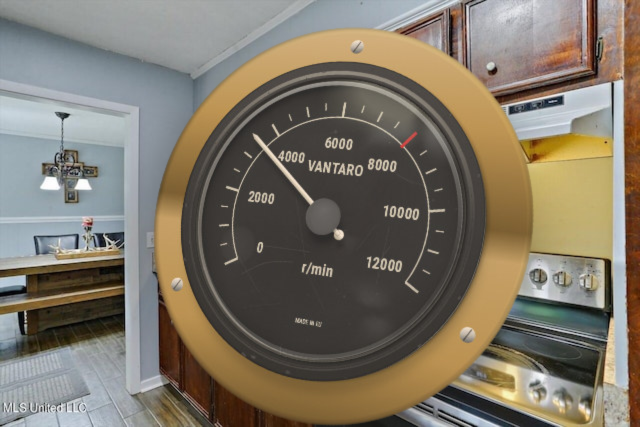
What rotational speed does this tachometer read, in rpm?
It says 3500 rpm
